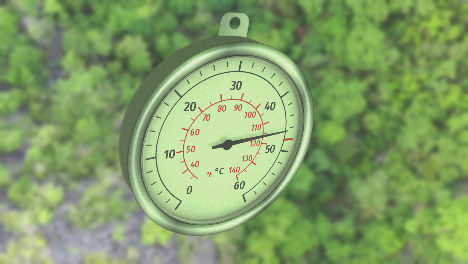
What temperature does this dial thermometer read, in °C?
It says 46 °C
